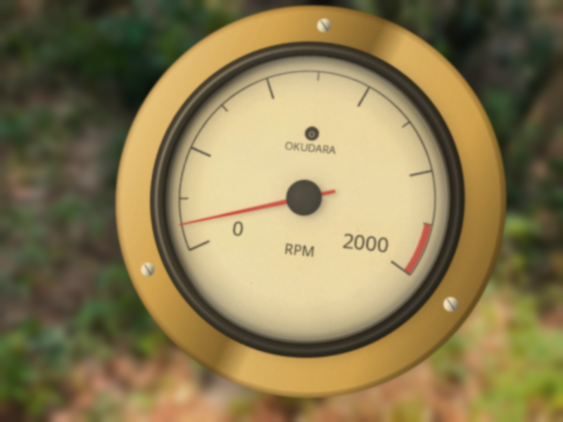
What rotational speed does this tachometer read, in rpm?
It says 100 rpm
